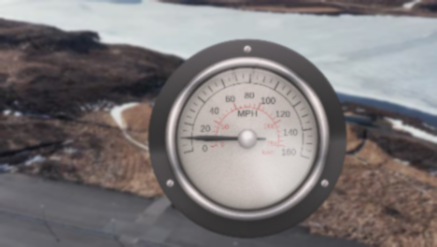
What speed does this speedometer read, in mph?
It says 10 mph
